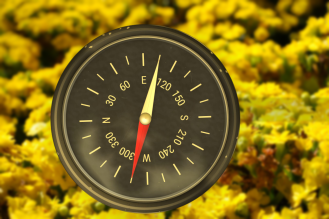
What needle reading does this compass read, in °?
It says 285 °
